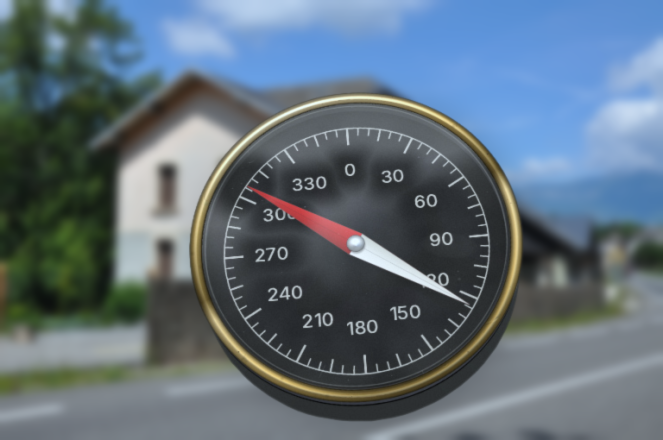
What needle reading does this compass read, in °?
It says 305 °
